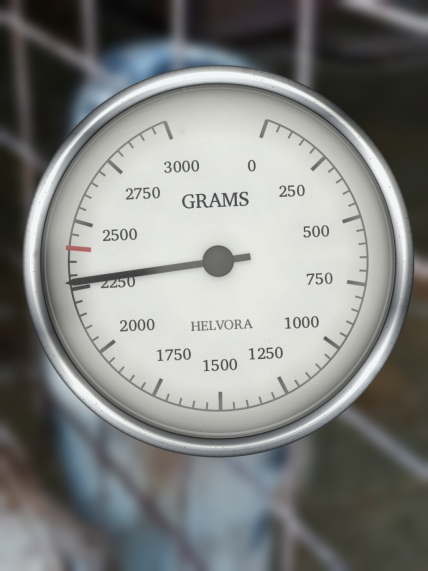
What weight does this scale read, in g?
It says 2275 g
